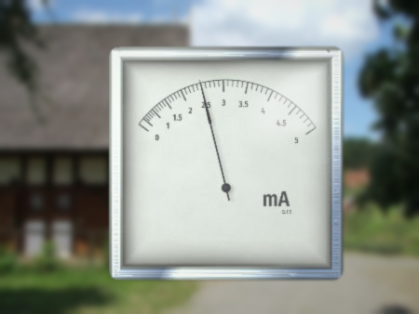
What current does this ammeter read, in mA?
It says 2.5 mA
